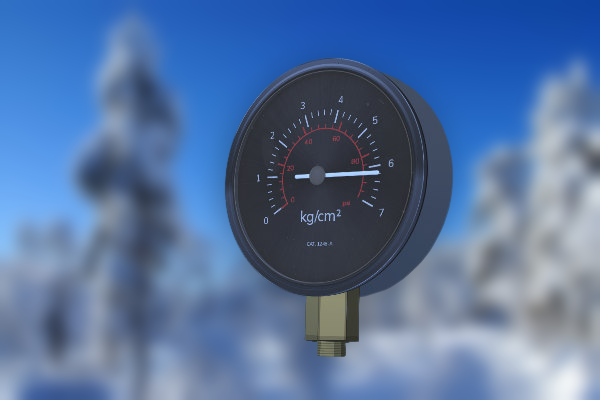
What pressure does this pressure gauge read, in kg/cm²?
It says 6.2 kg/cm²
